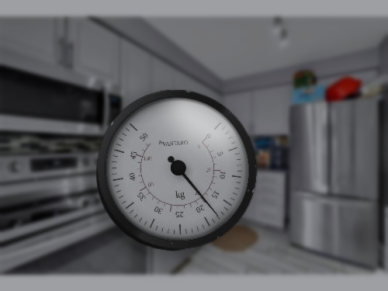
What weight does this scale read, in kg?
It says 18 kg
